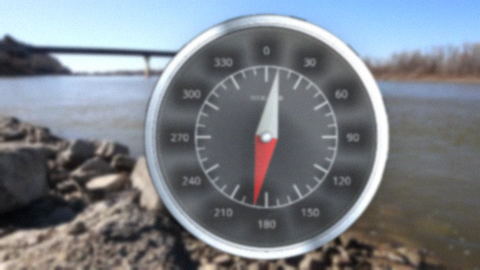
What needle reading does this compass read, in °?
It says 190 °
